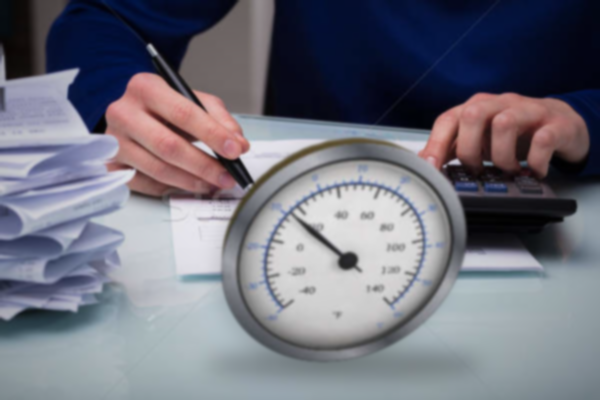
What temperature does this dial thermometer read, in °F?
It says 16 °F
